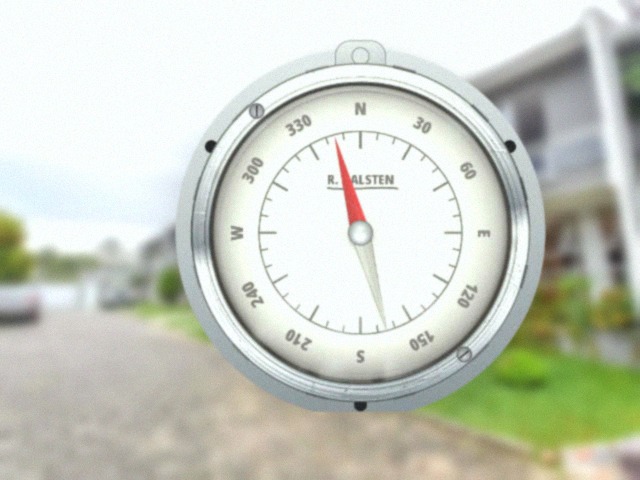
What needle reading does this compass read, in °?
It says 345 °
